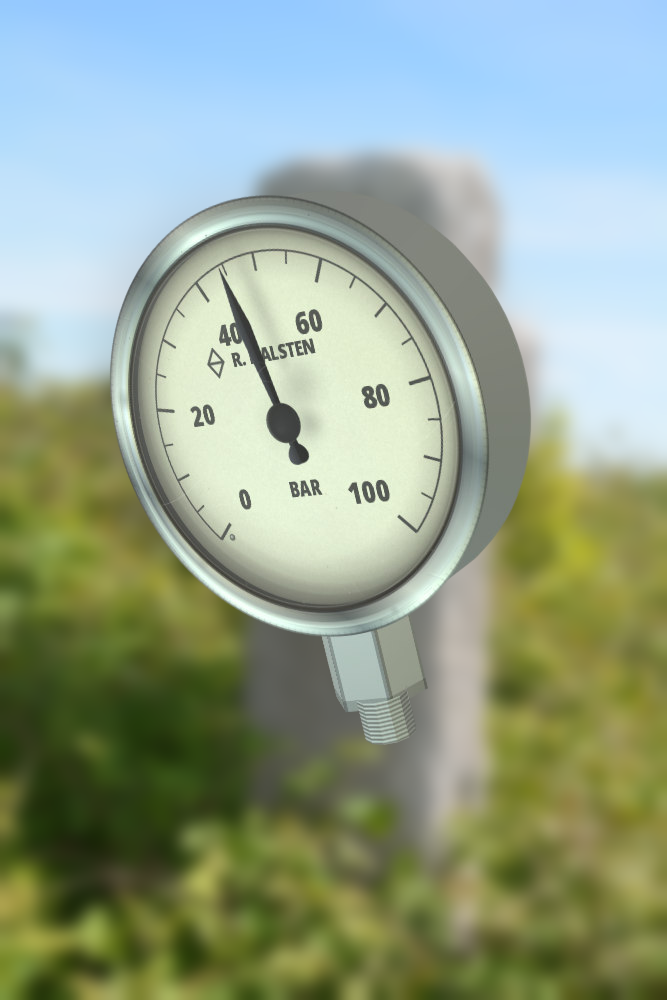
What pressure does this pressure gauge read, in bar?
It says 45 bar
